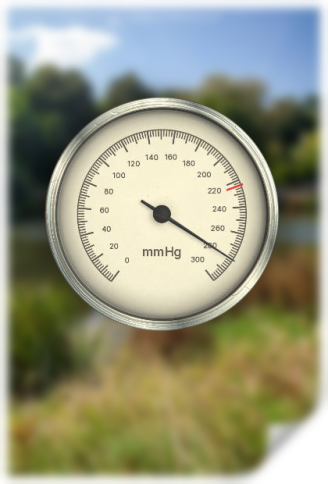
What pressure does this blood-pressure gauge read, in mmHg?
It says 280 mmHg
